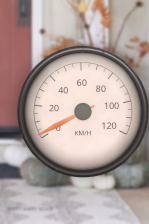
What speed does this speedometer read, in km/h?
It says 2.5 km/h
